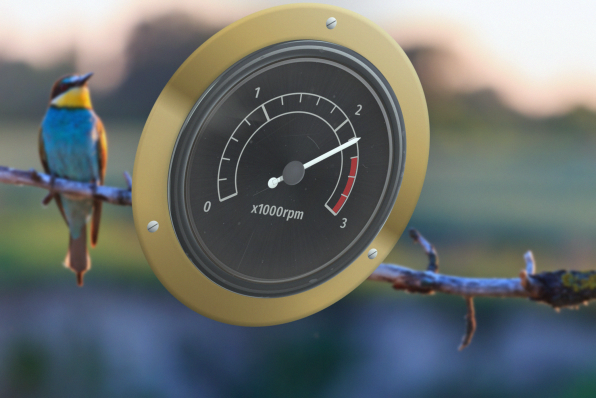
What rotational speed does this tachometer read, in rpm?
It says 2200 rpm
